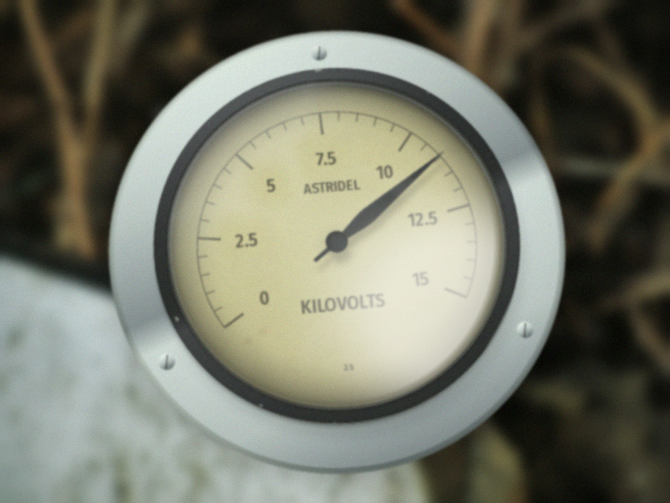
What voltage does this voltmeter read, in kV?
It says 11 kV
